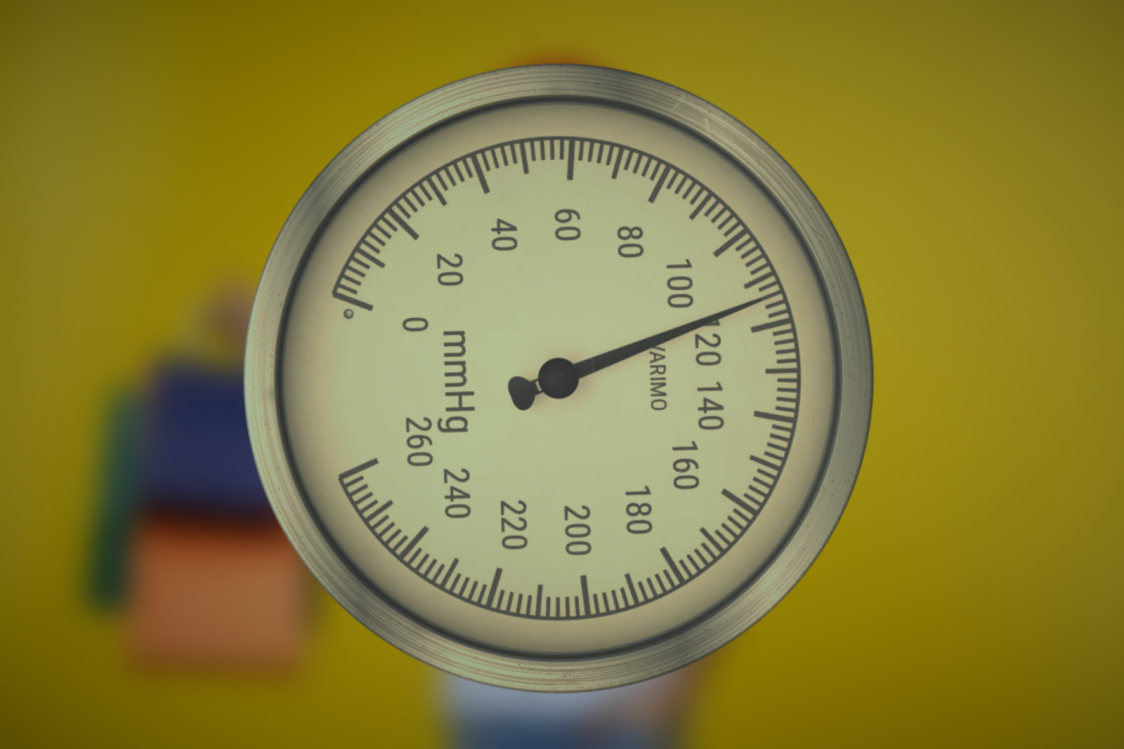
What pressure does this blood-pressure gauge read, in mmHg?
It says 114 mmHg
